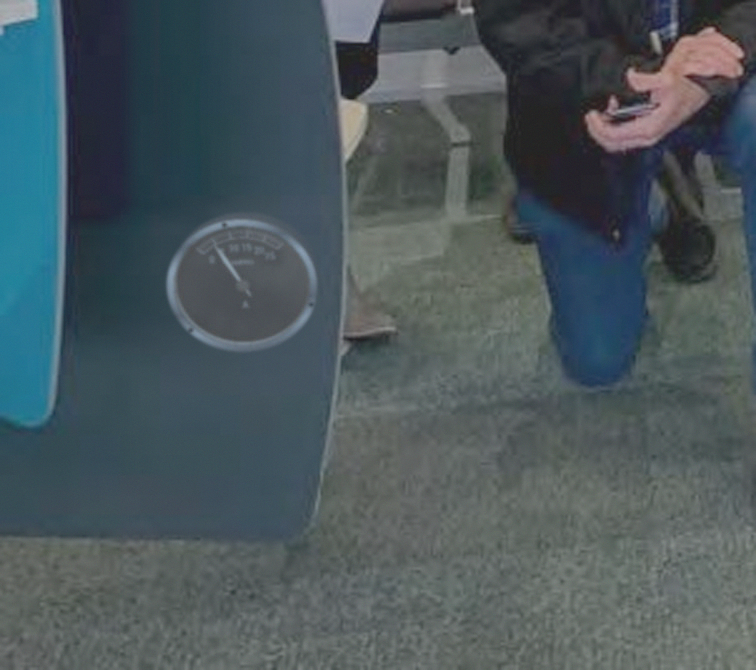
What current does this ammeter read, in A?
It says 5 A
